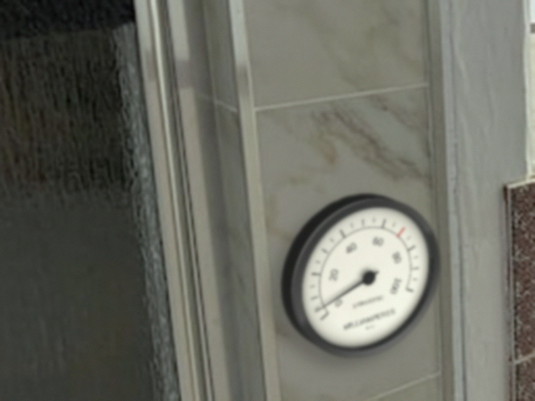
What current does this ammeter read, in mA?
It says 5 mA
